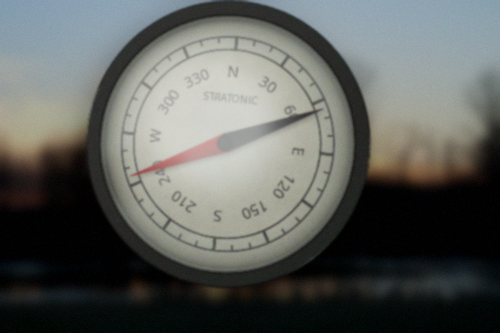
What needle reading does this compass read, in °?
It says 245 °
